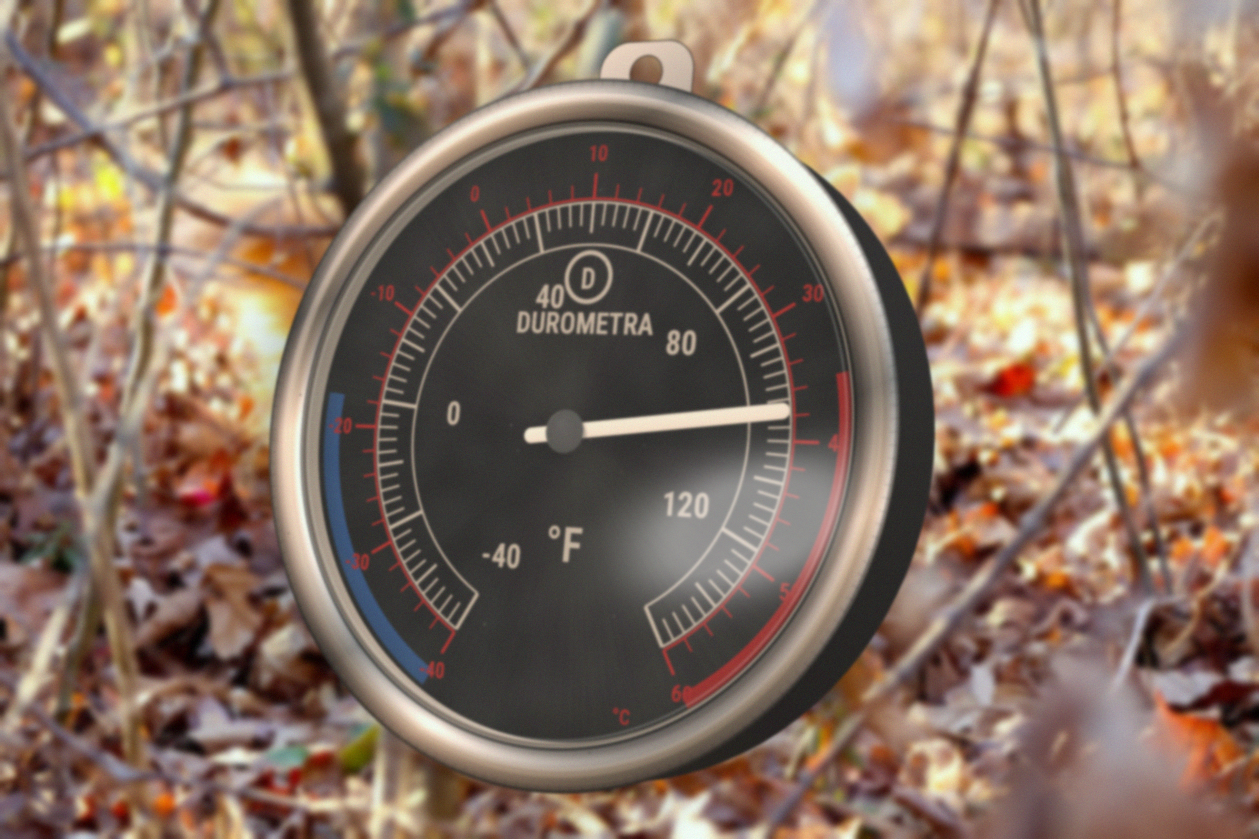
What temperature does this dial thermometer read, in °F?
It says 100 °F
